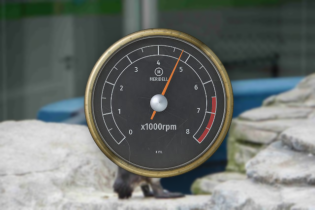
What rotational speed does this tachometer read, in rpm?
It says 4750 rpm
